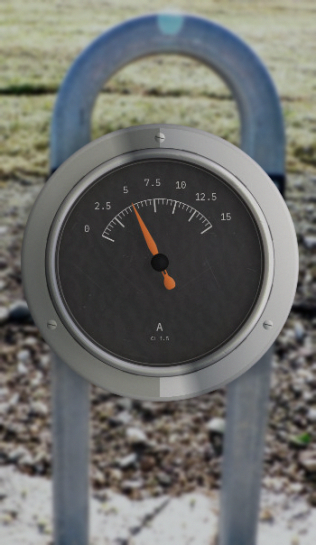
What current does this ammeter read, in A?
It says 5 A
